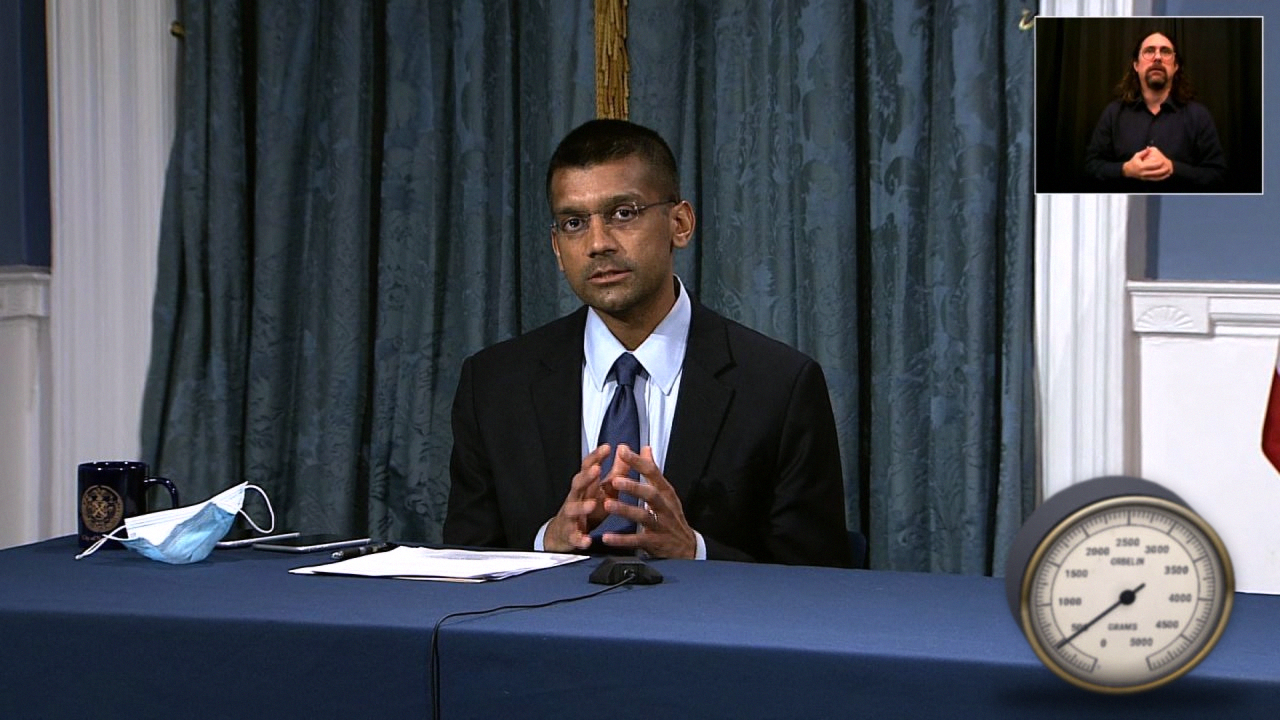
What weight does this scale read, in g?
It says 500 g
